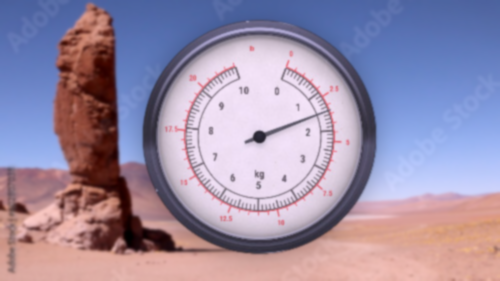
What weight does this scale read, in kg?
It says 1.5 kg
